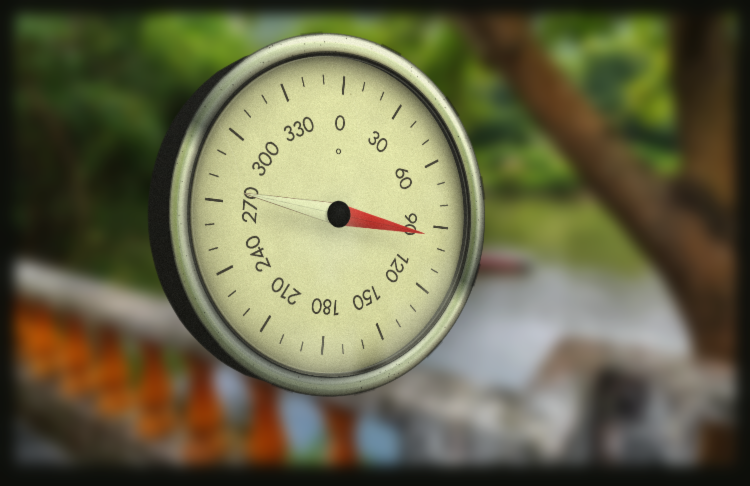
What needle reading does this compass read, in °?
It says 95 °
